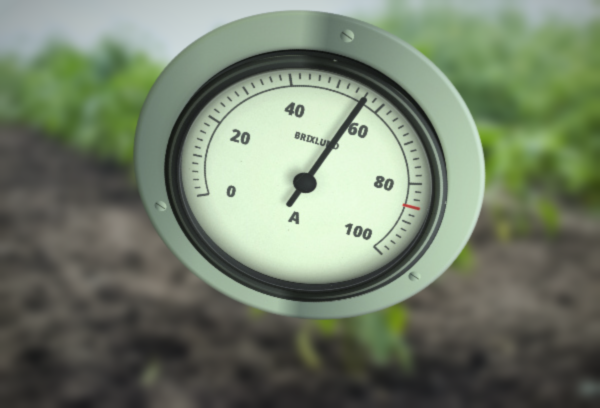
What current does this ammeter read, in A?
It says 56 A
